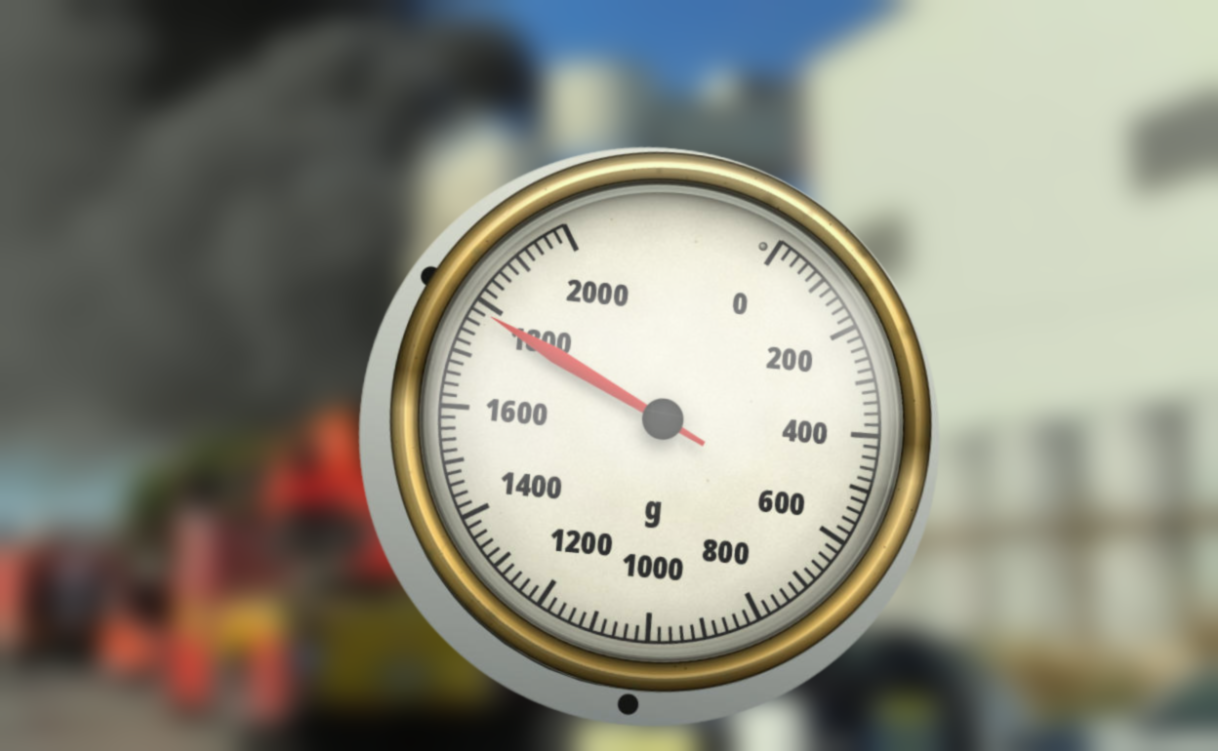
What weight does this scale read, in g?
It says 1780 g
